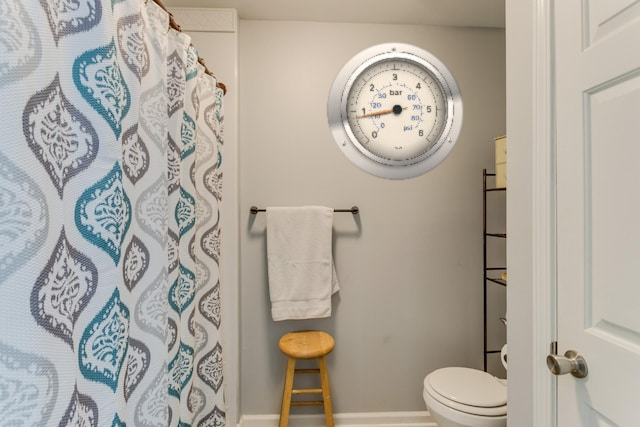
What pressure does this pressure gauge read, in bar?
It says 0.8 bar
